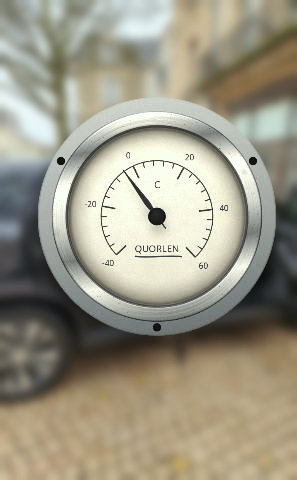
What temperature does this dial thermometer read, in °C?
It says -4 °C
